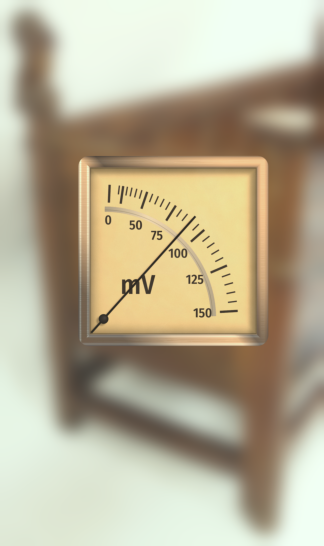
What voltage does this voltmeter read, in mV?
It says 90 mV
